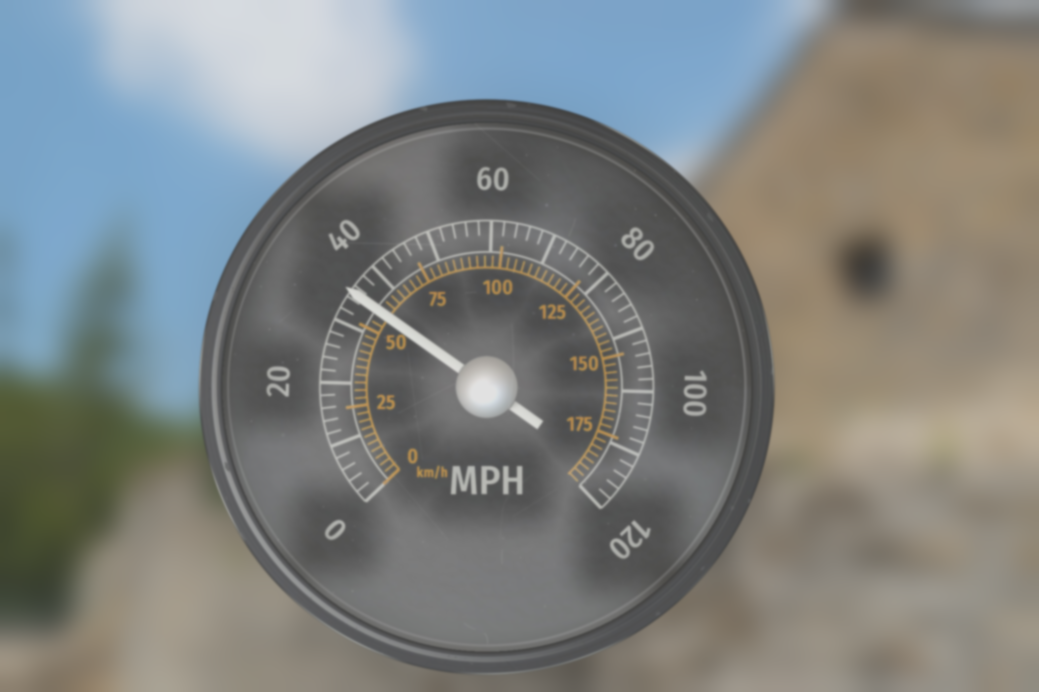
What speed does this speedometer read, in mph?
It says 35 mph
